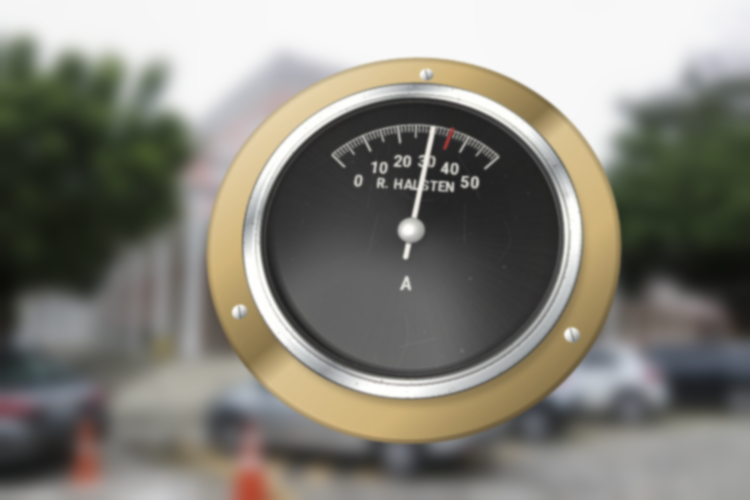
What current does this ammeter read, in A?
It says 30 A
